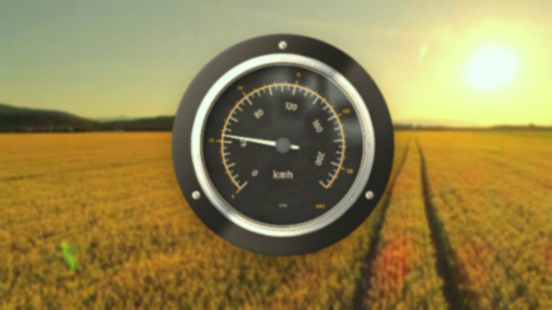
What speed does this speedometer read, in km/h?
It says 45 km/h
